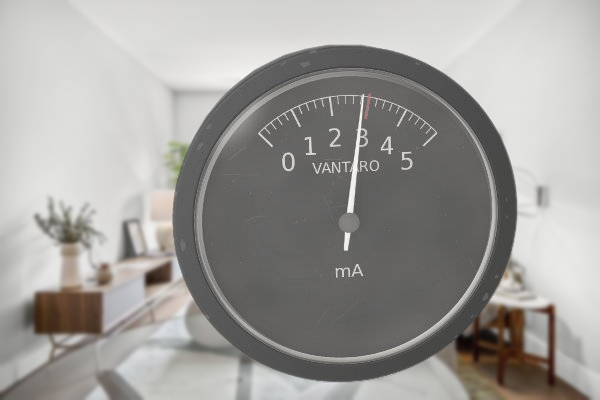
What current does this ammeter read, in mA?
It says 2.8 mA
